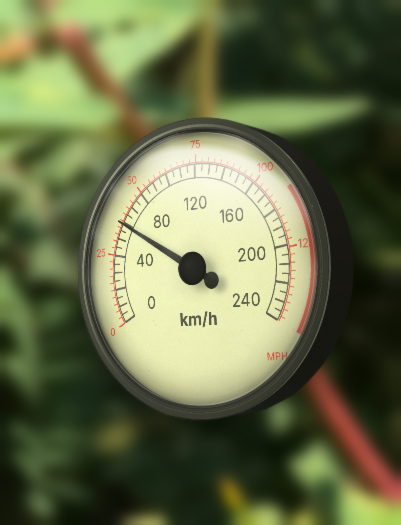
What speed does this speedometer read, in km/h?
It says 60 km/h
